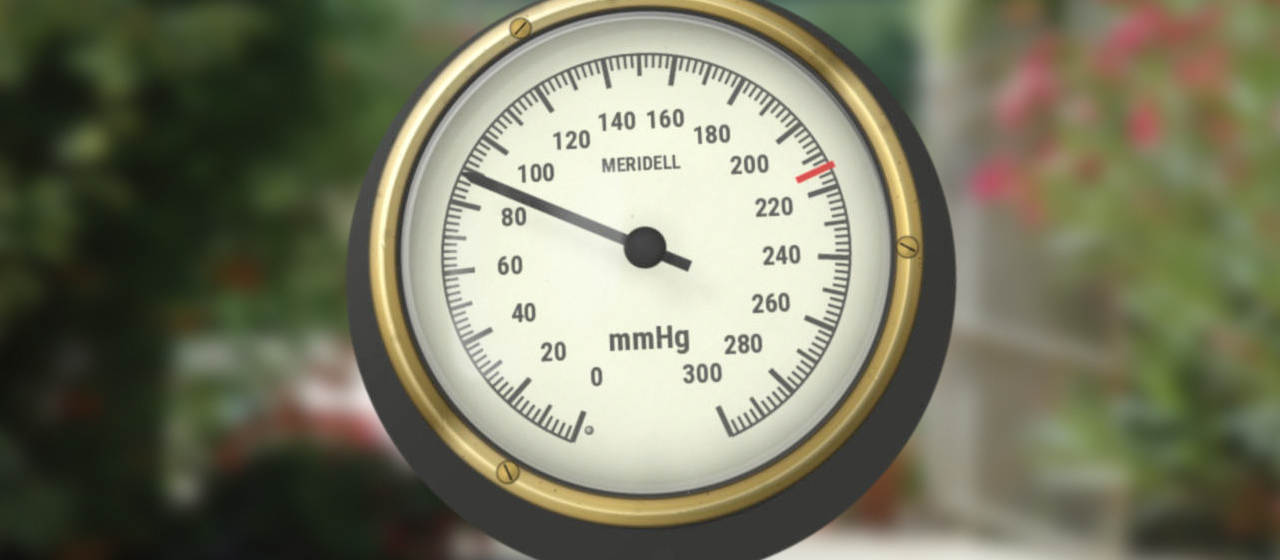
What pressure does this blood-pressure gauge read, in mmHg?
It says 88 mmHg
